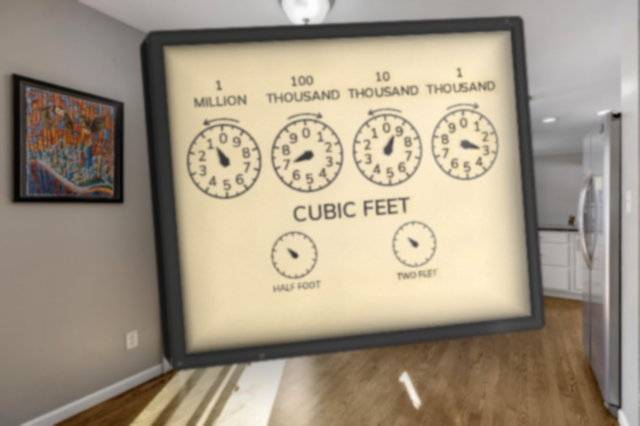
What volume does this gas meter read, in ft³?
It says 69300 ft³
